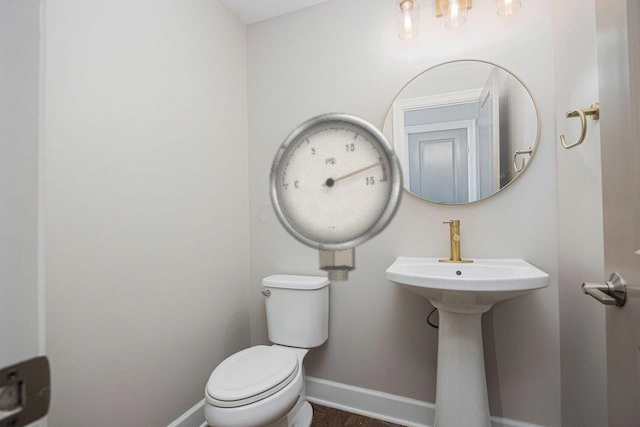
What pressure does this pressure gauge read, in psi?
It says 13.5 psi
